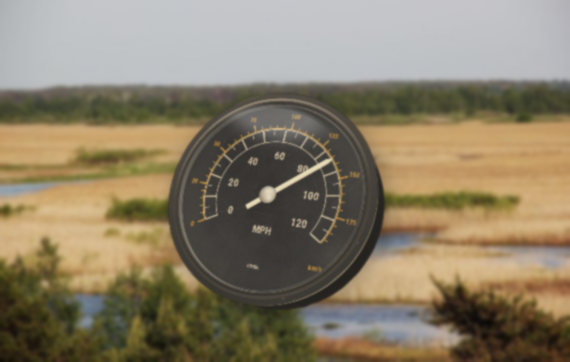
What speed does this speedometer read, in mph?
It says 85 mph
